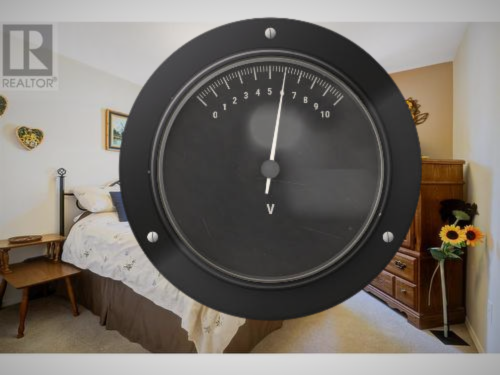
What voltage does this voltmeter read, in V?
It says 6 V
